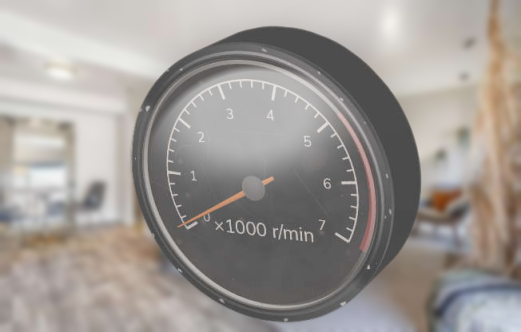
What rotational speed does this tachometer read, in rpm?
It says 100 rpm
